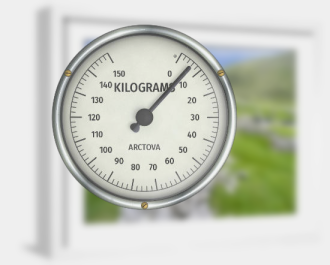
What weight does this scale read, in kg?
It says 6 kg
